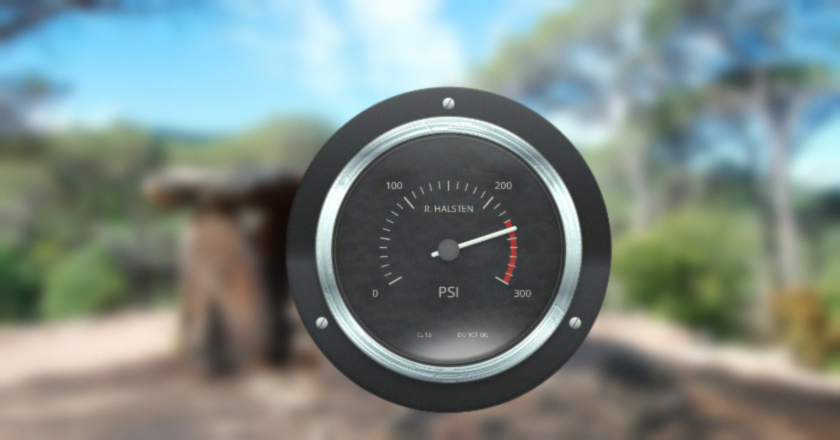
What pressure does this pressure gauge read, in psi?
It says 240 psi
